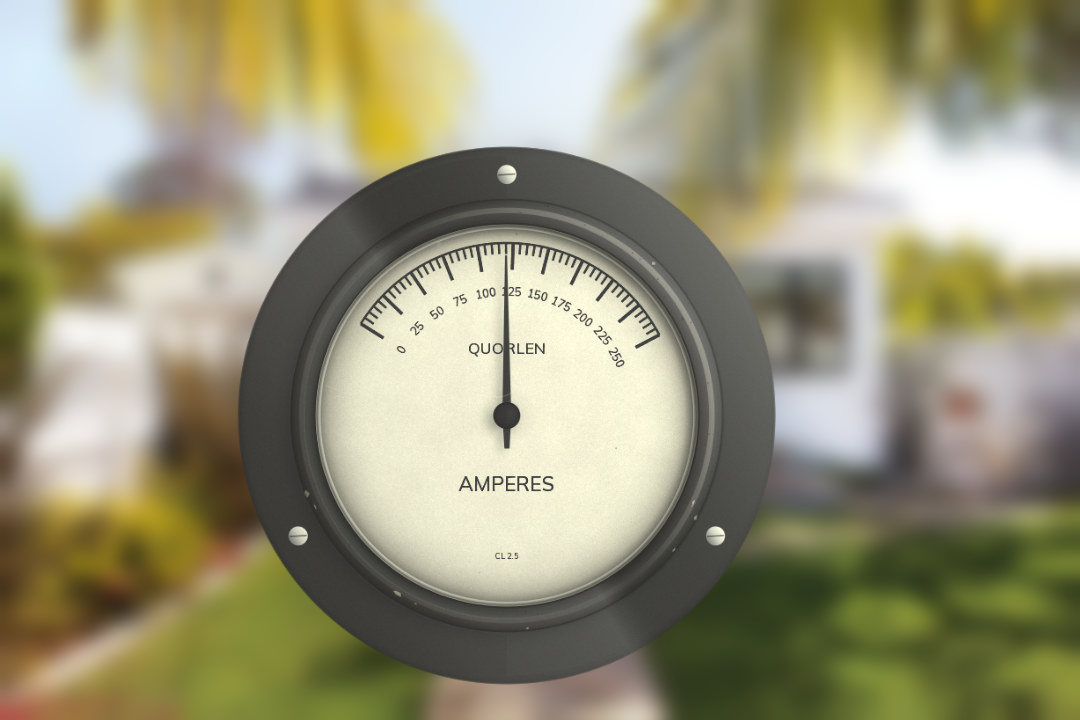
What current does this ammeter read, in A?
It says 120 A
